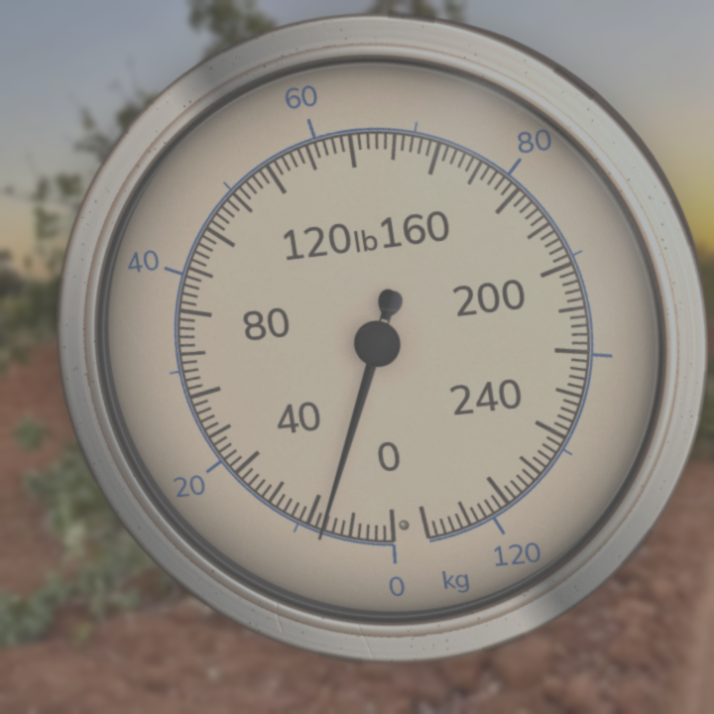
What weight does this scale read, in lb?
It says 16 lb
